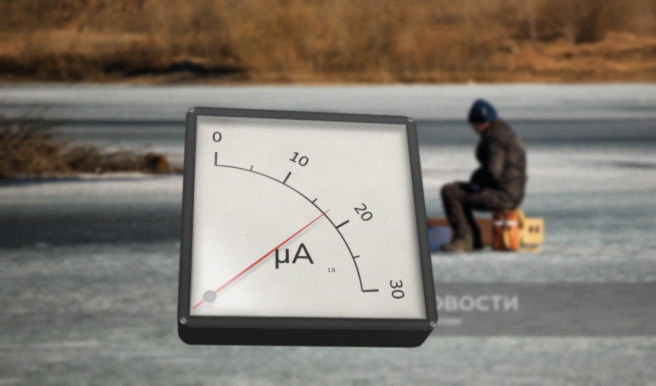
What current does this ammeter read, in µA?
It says 17.5 µA
